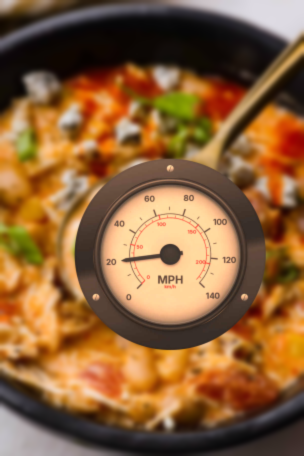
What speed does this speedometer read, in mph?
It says 20 mph
